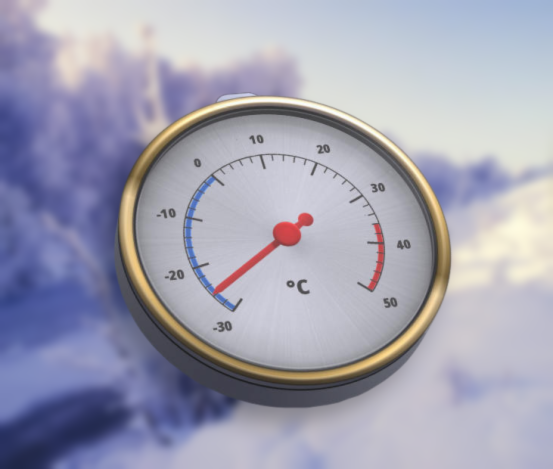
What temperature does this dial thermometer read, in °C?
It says -26 °C
